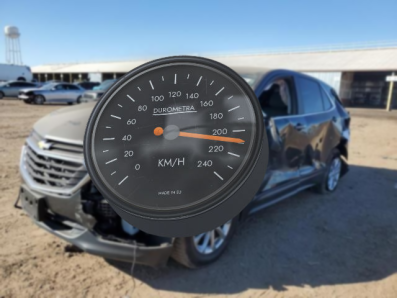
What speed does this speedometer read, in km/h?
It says 210 km/h
